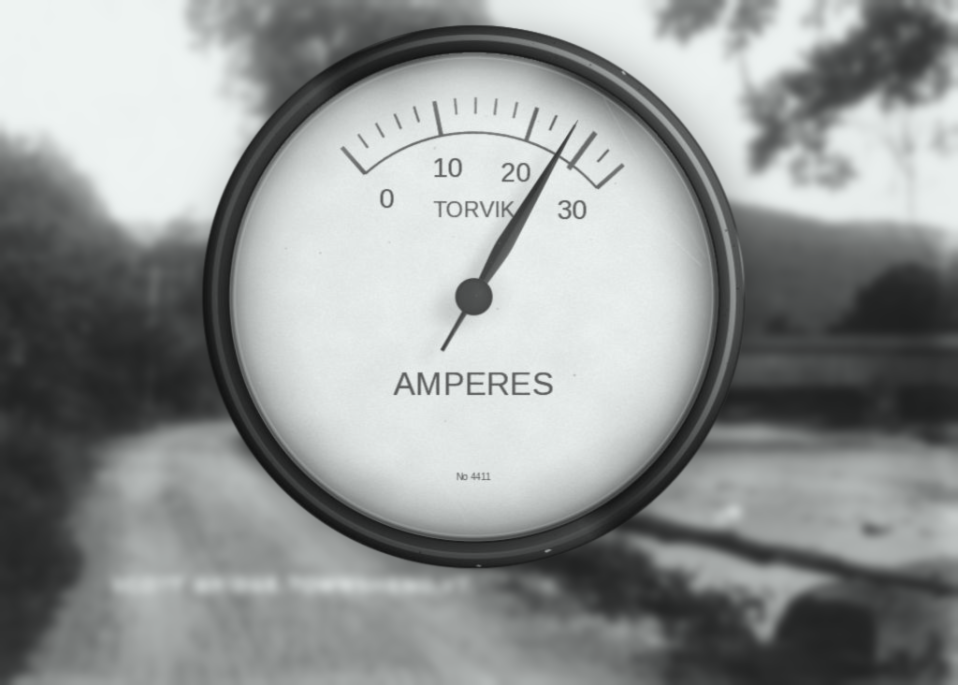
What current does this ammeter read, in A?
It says 24 A
